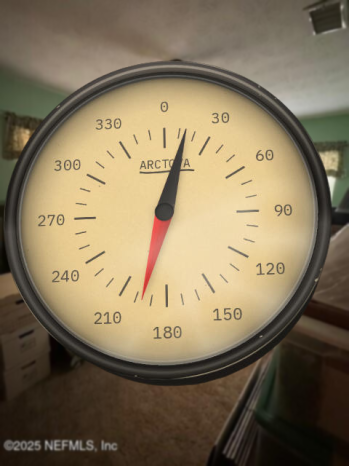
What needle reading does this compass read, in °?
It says 195 °
